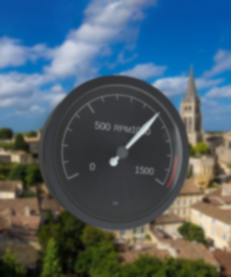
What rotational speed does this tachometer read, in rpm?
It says 1000 rpm
